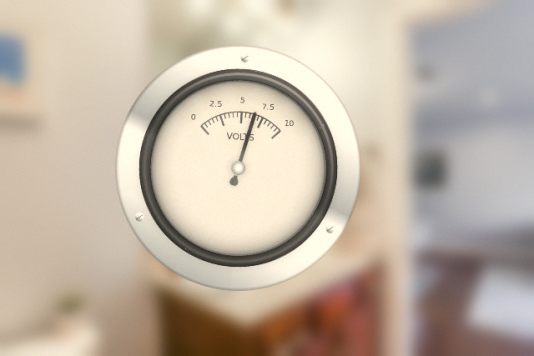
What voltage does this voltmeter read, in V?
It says 6.5 V
